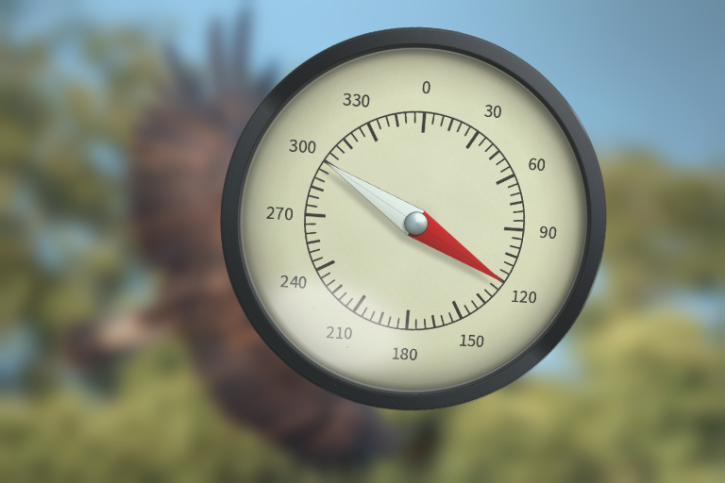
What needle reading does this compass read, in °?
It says 120 °
